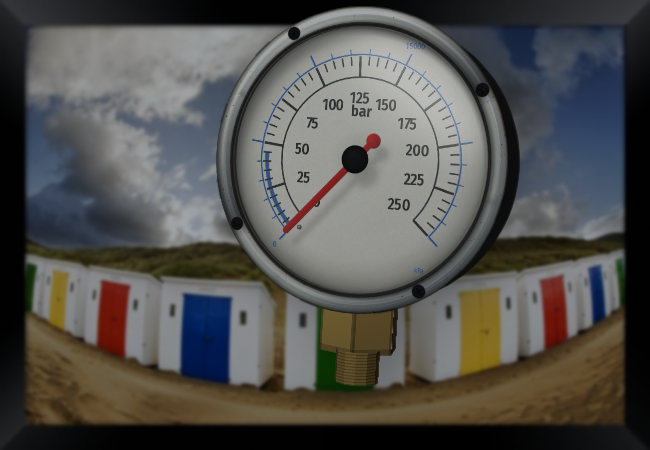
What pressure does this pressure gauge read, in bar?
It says 0 bar
